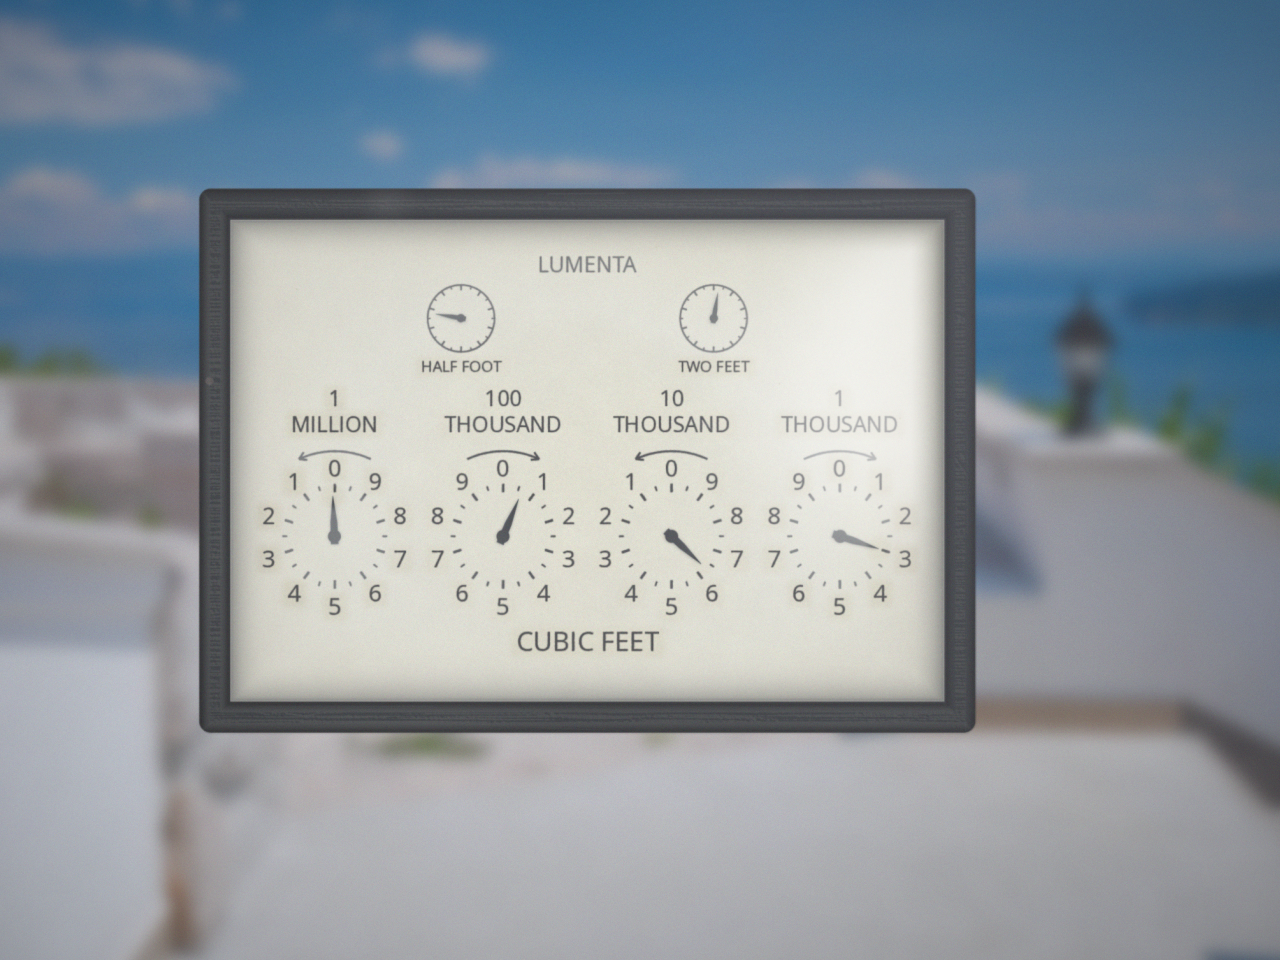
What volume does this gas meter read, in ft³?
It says 6300 ft³
